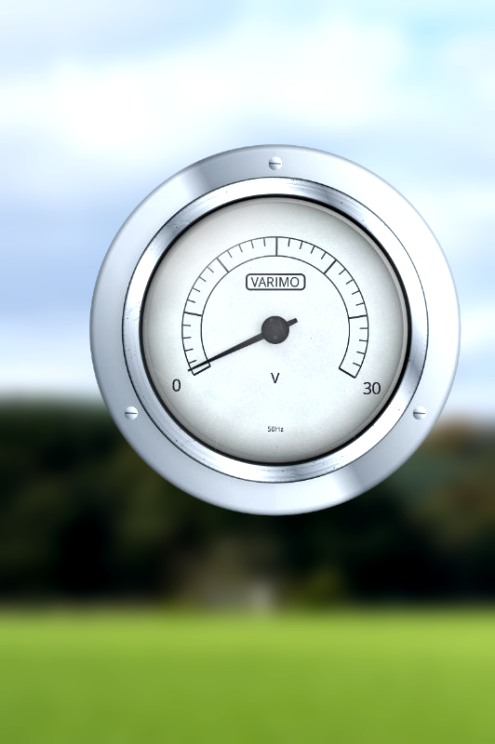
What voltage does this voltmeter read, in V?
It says 0.5 V
